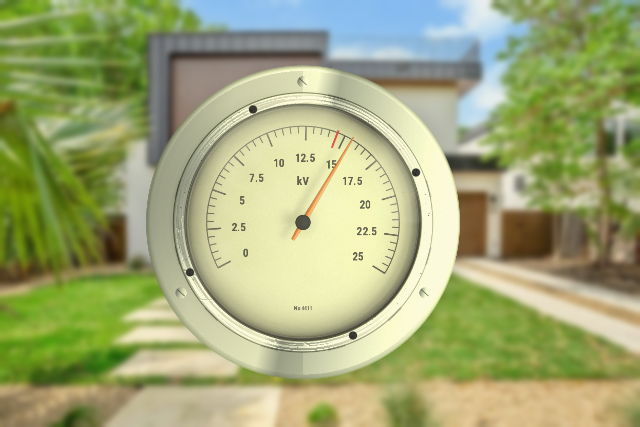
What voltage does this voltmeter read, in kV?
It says 15.5 kV
